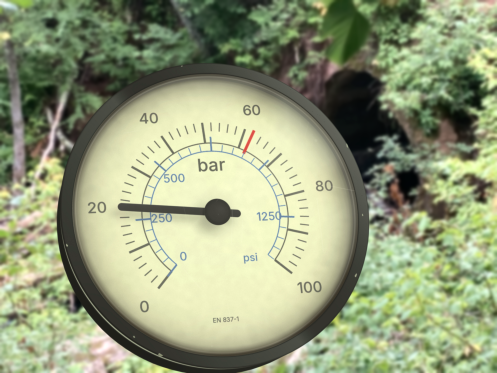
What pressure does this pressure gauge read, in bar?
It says 20 bar
